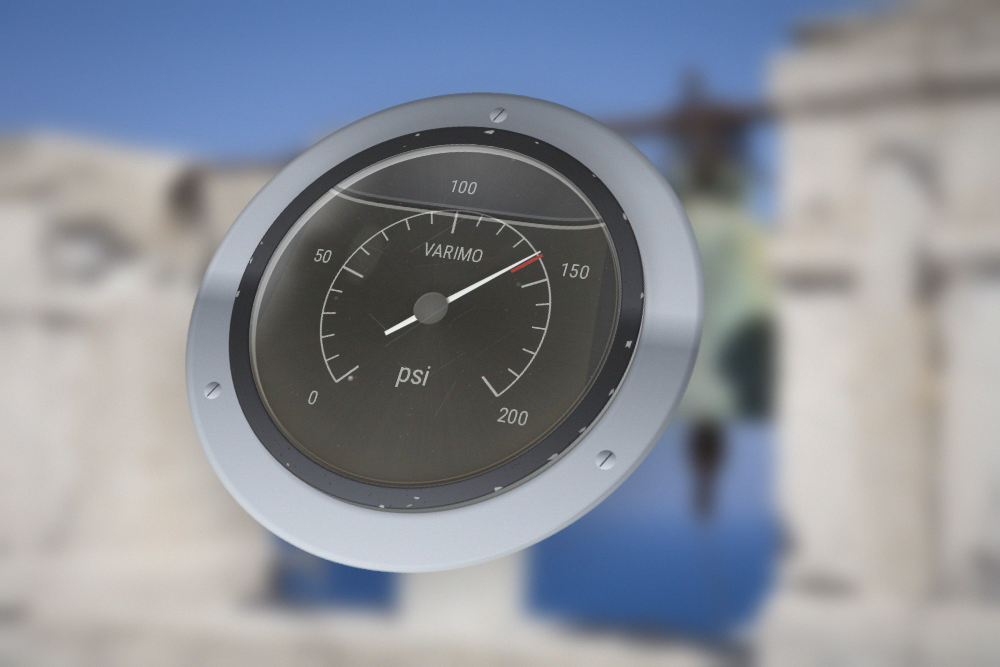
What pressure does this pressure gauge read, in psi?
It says 140 psi
